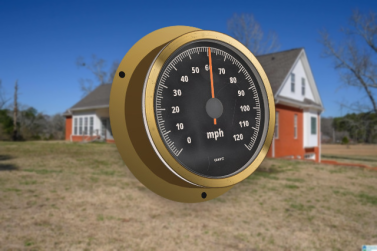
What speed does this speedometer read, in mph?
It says 60 mph
